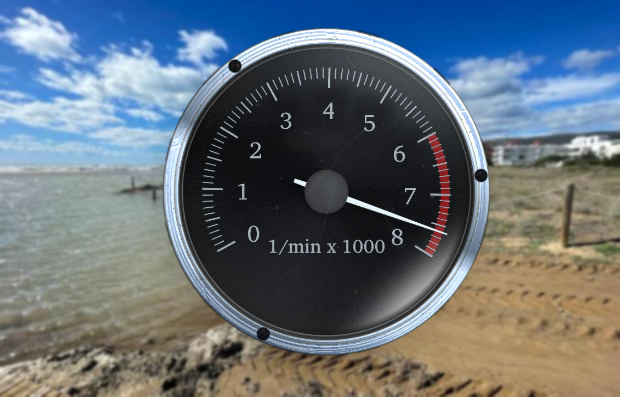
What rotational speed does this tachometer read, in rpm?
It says 7600 rpm
